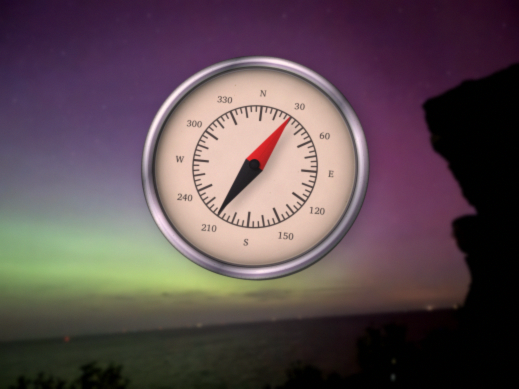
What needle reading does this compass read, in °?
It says 30 °
